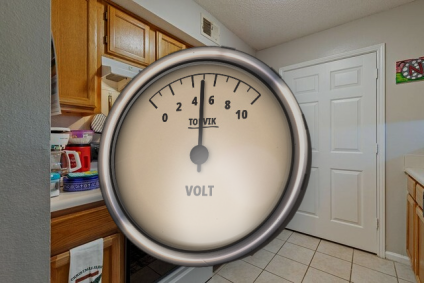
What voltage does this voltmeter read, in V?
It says 5 V
